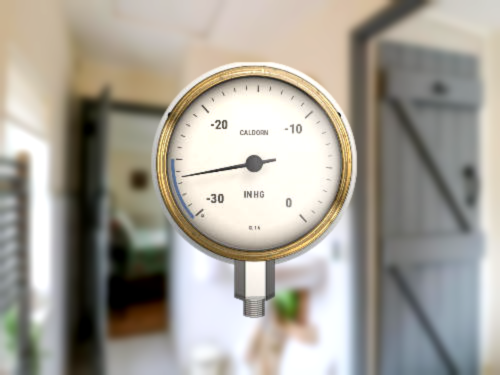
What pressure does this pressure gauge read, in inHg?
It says -26.5 inHg
